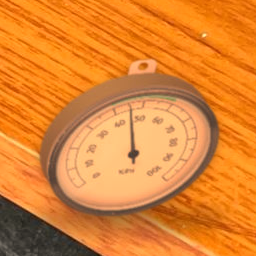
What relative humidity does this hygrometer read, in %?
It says 45 %
